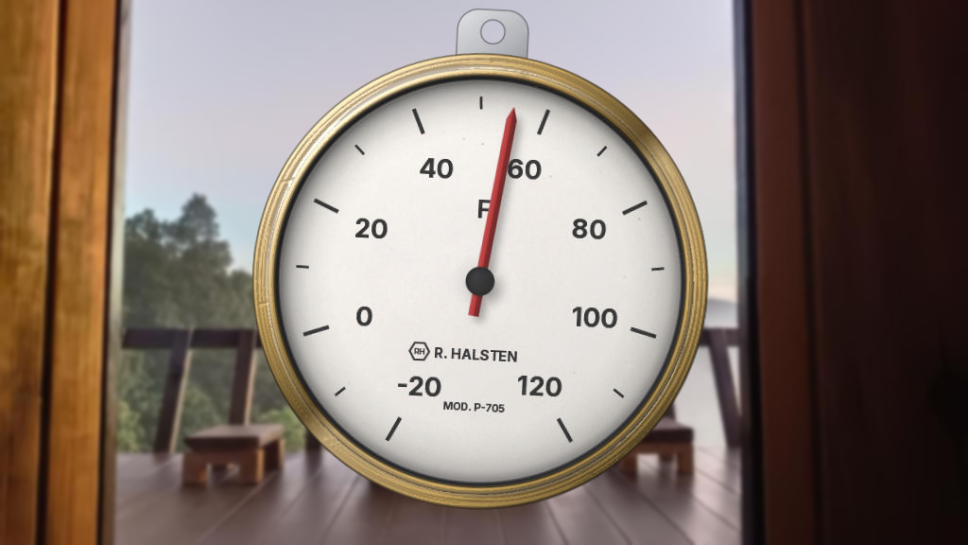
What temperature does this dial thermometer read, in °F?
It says 55 °F
